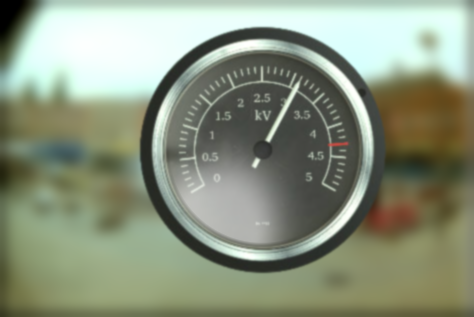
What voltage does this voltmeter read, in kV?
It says 3.1 kV
